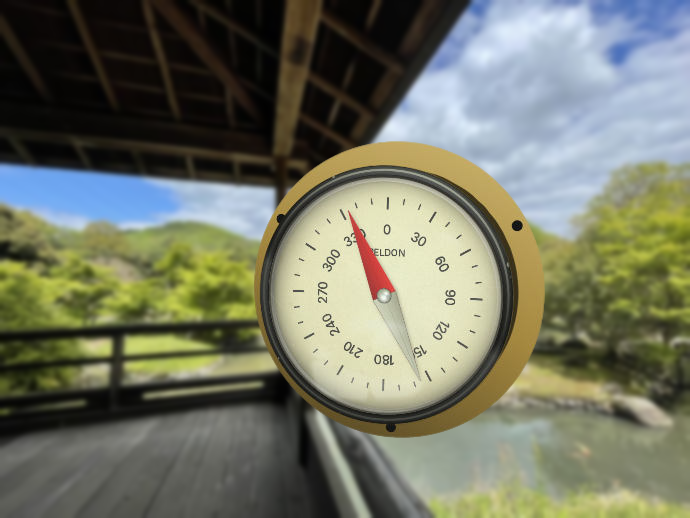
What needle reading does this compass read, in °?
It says 335 °
